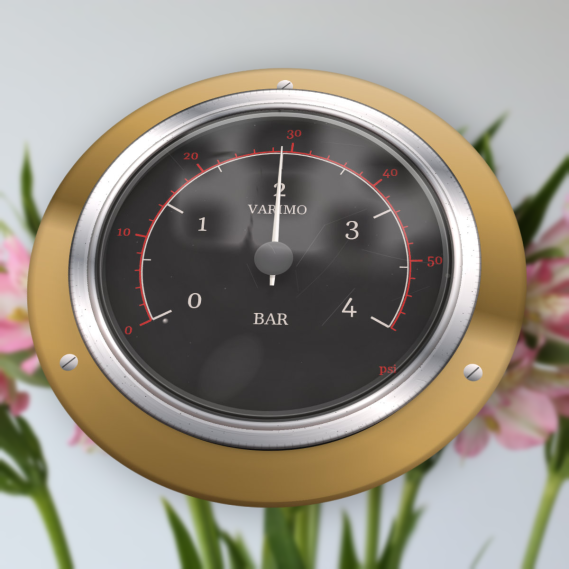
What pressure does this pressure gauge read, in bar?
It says 2 bar
